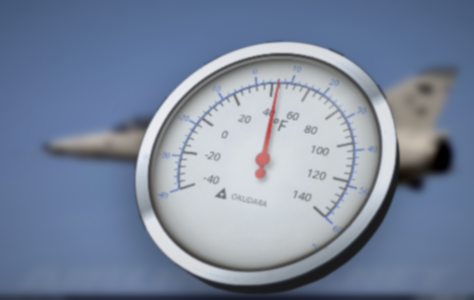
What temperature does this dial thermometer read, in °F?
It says 44 °F
